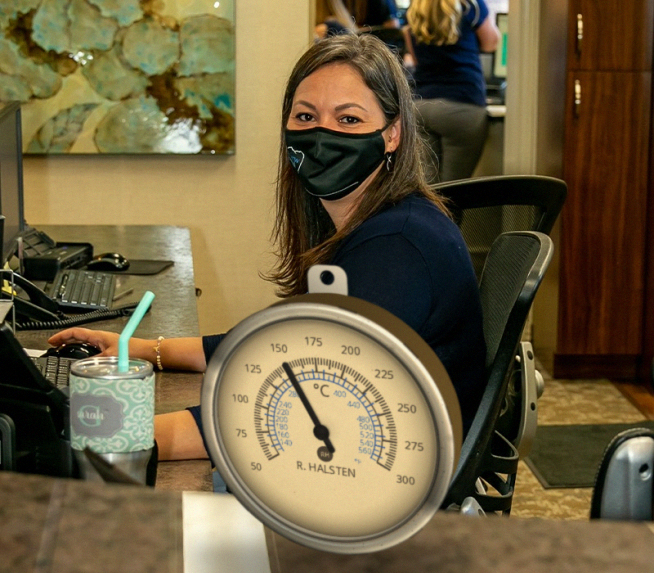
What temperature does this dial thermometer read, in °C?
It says 150 °C
